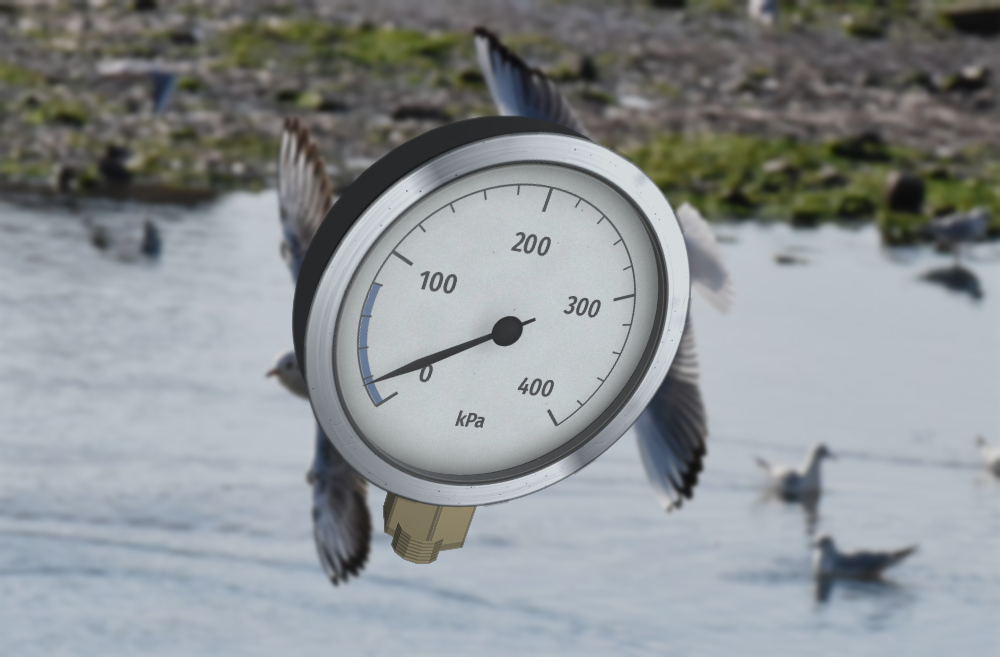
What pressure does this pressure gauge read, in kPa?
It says 20 kPa
